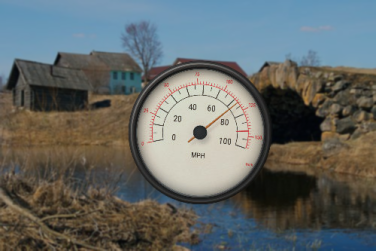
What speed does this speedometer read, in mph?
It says 72.5 mph
